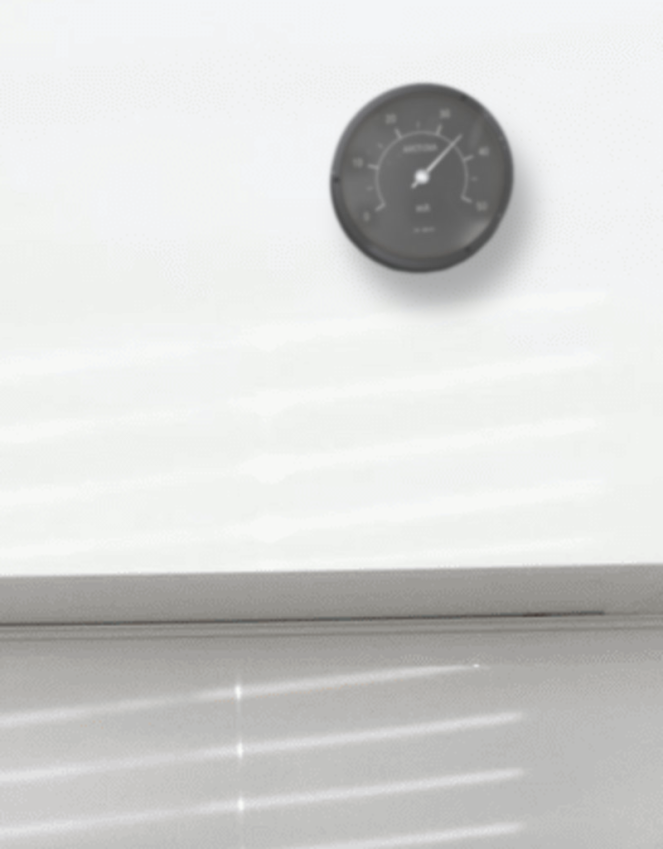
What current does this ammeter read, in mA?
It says 35 mA
